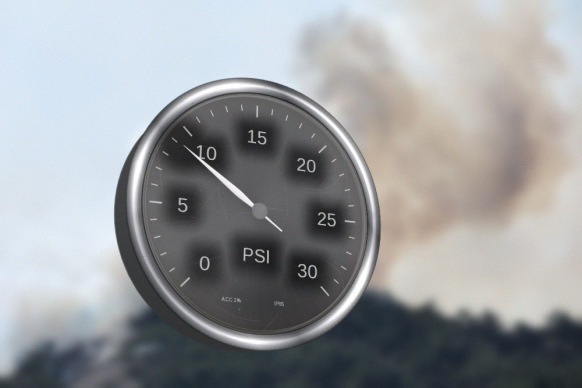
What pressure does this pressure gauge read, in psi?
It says 9 psi
